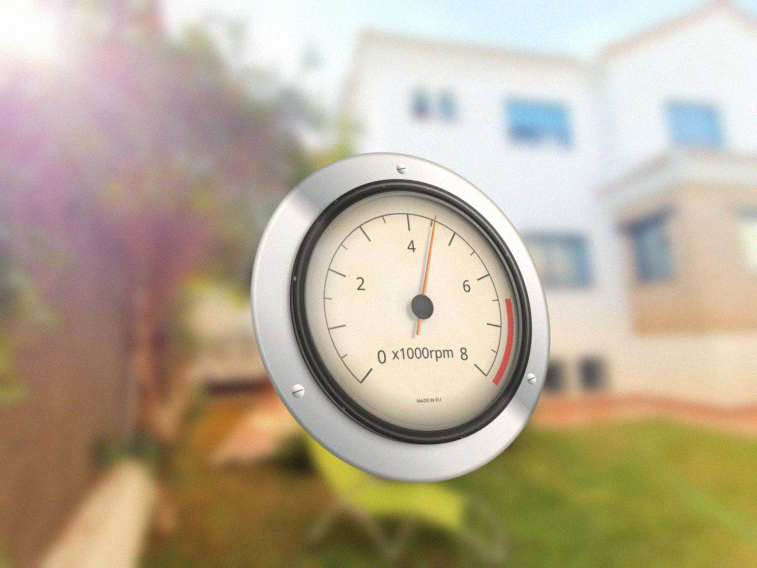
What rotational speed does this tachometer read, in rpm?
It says 4500 rpm
